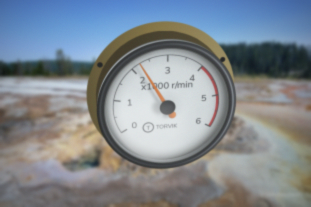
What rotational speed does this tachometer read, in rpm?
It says 2250 rpm
